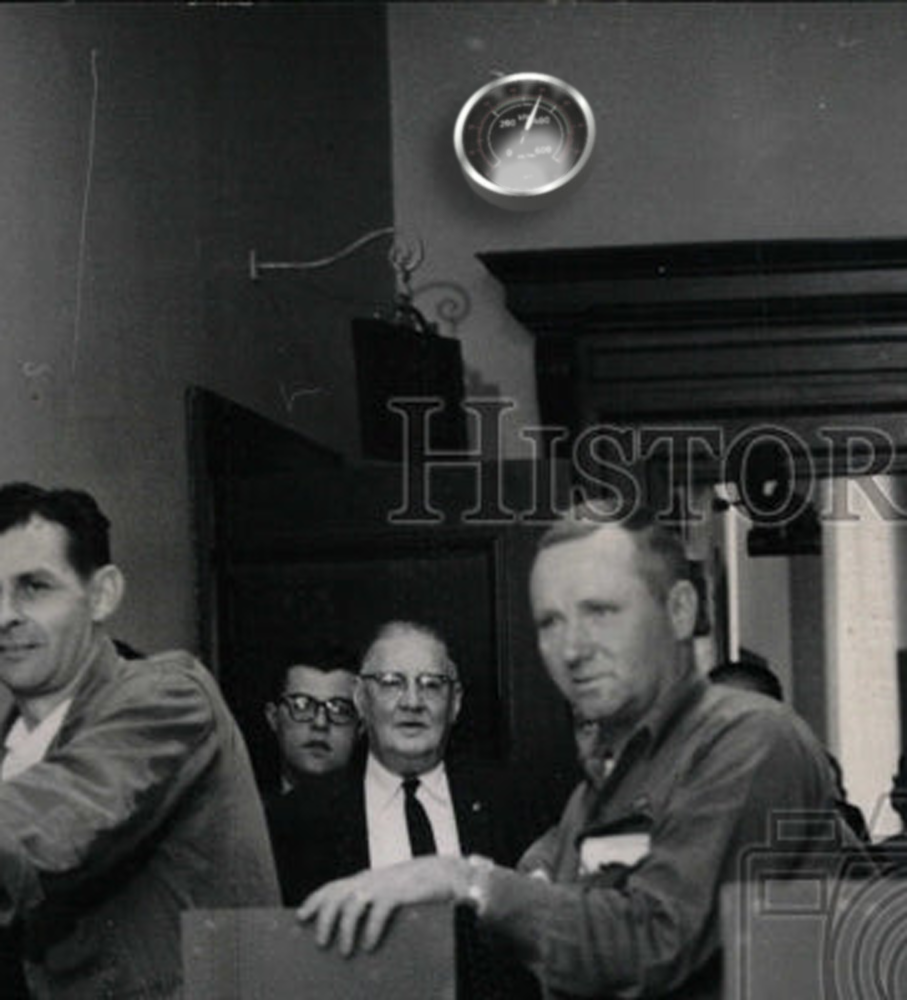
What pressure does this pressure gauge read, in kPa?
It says 350 kPa
